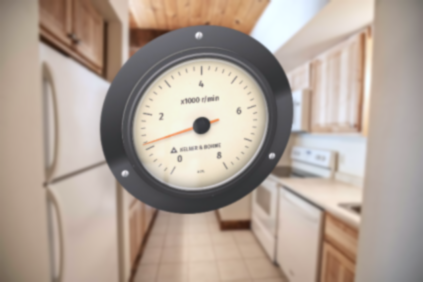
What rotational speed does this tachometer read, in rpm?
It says 1200 rpm
